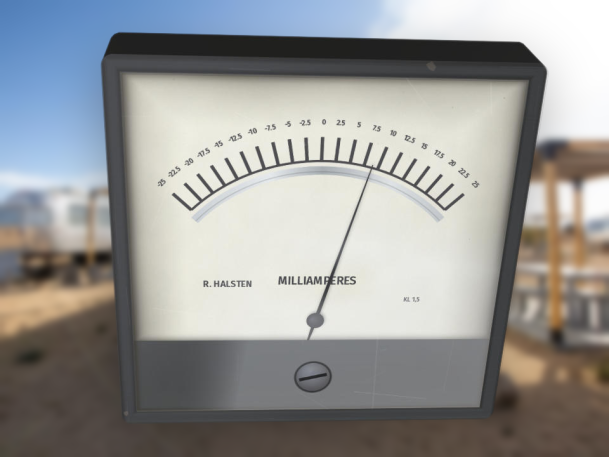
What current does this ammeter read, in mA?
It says 8.75 mA
